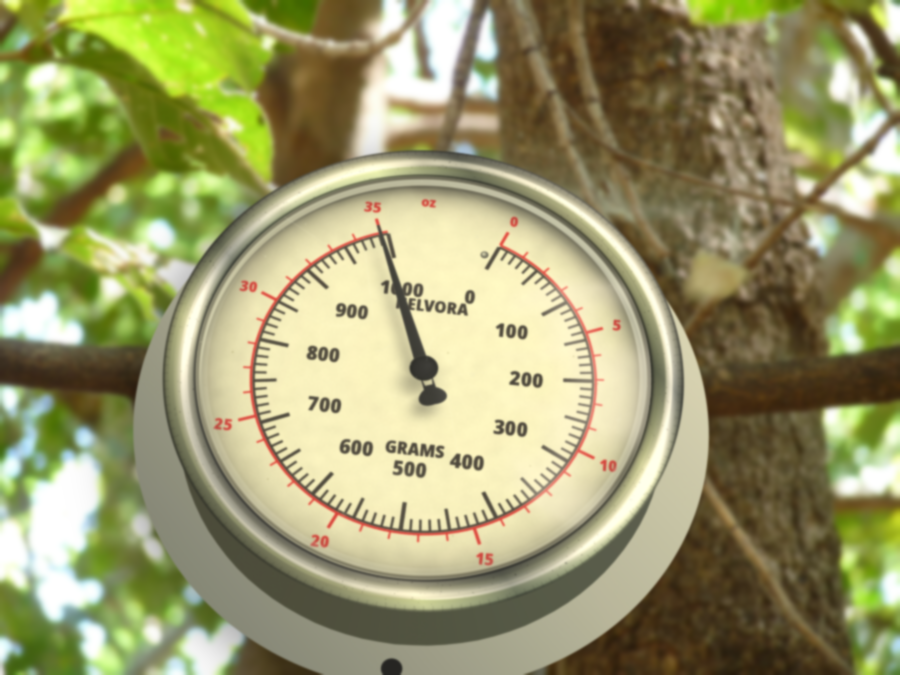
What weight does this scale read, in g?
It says 990 g
